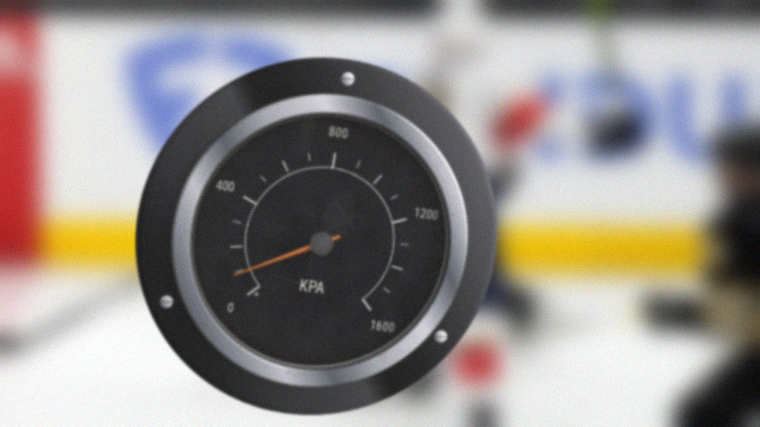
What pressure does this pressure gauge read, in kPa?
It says 100 kPa
